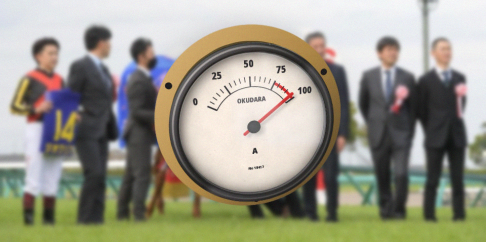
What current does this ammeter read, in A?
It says 95 A
